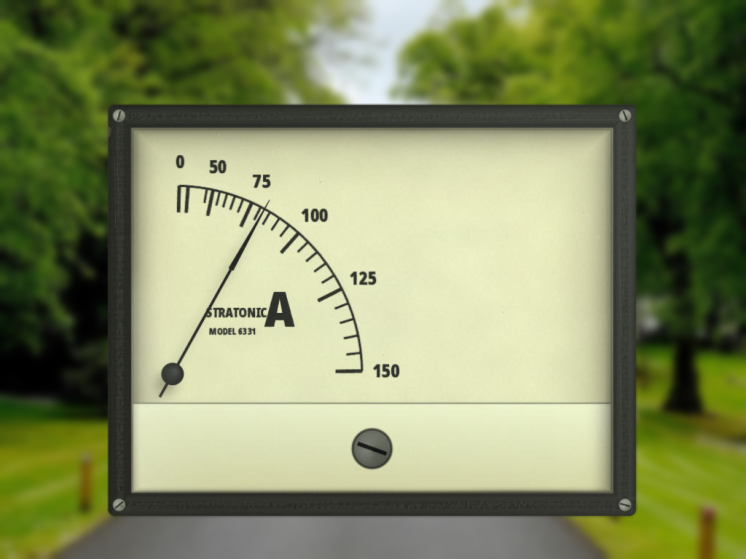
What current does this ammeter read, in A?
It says 82.5 A
